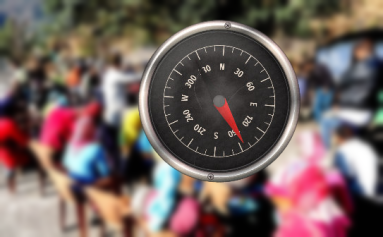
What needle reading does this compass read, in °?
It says 145 °
